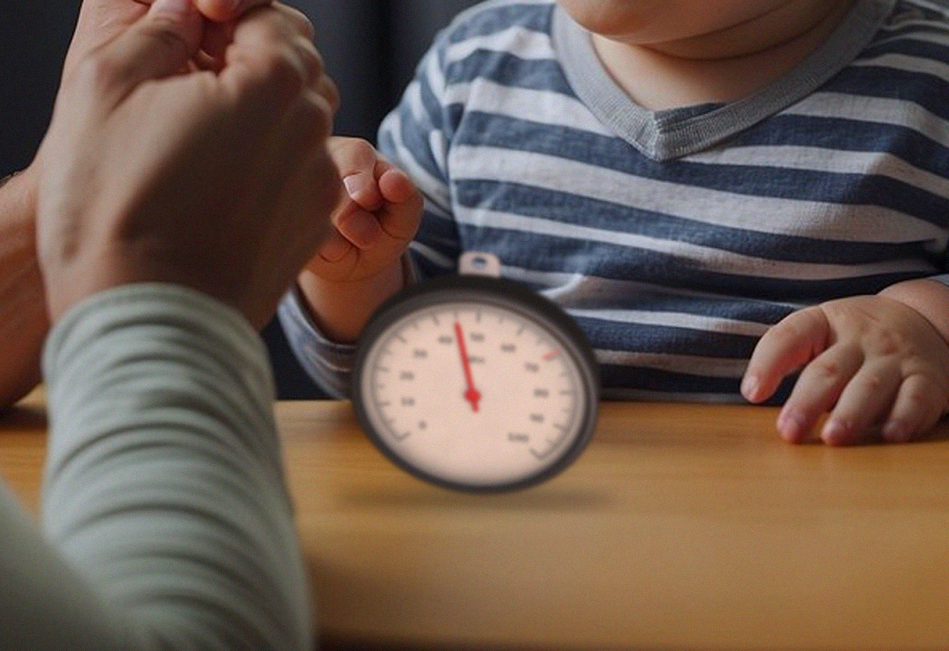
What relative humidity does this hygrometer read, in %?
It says 45 %
